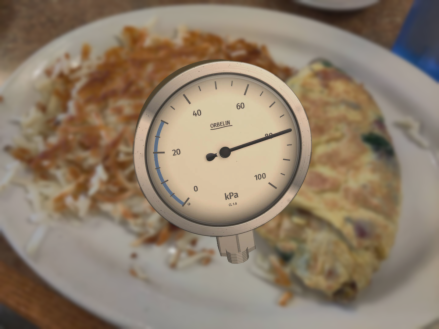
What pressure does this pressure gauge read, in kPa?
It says 80 kPa
